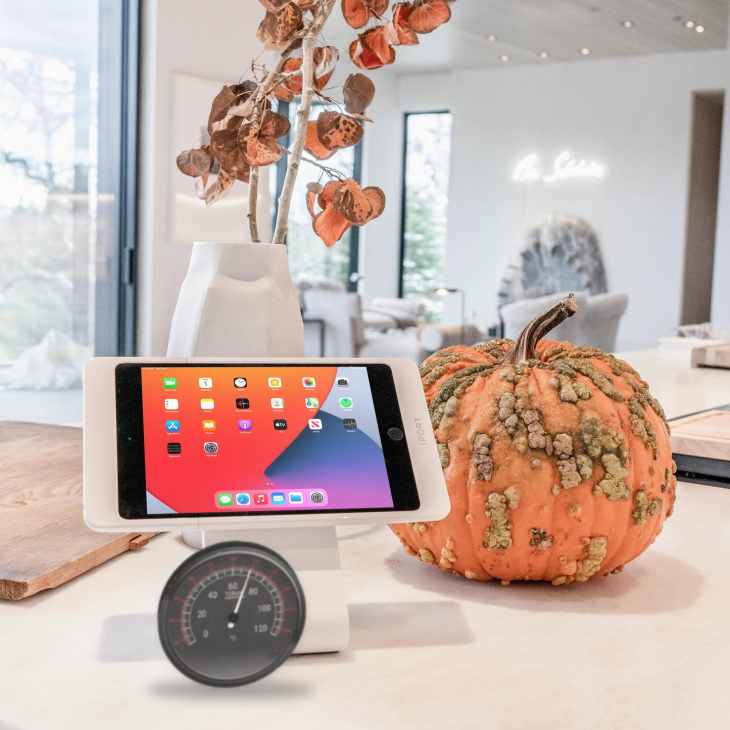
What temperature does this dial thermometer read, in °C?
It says 70 °C
